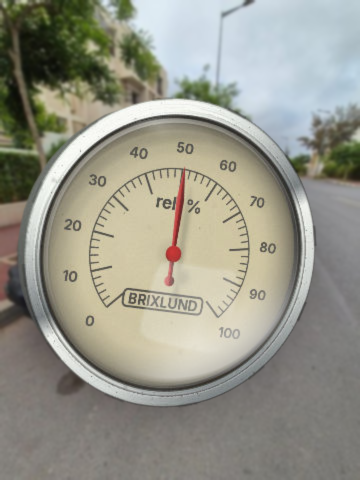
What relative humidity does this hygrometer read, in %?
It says 50 %
